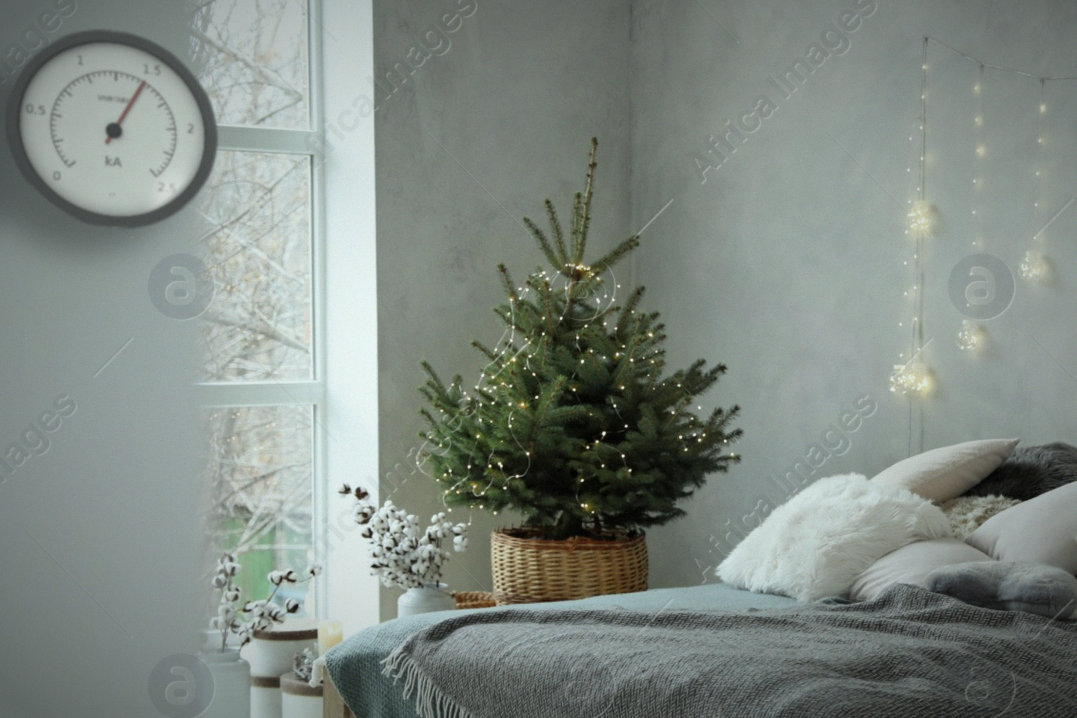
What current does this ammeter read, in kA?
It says 1.5 kA
